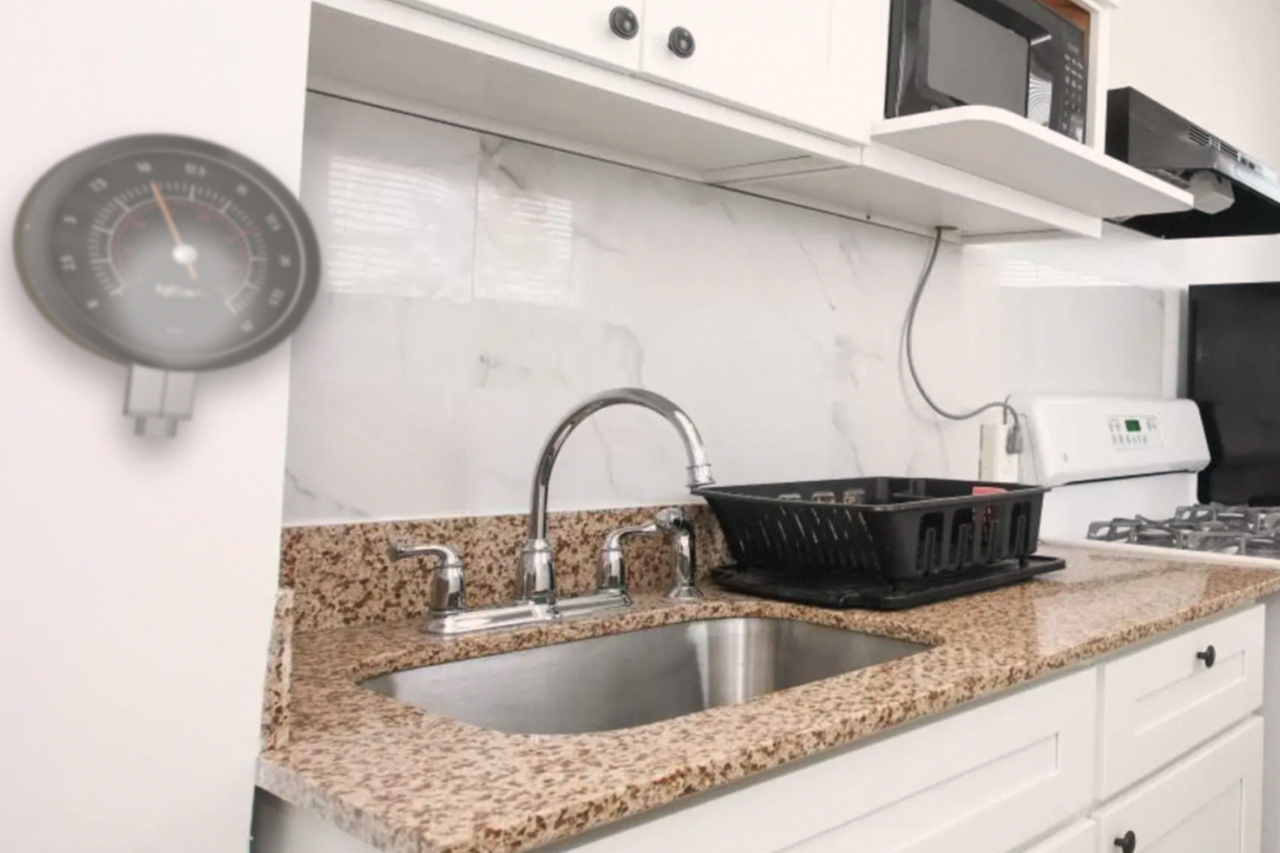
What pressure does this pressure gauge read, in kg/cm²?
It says 10 kg/cm²
